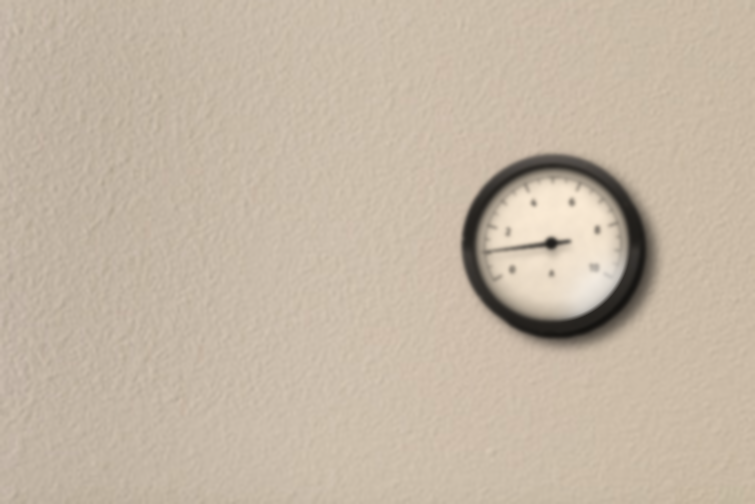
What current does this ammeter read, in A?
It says 1 A
